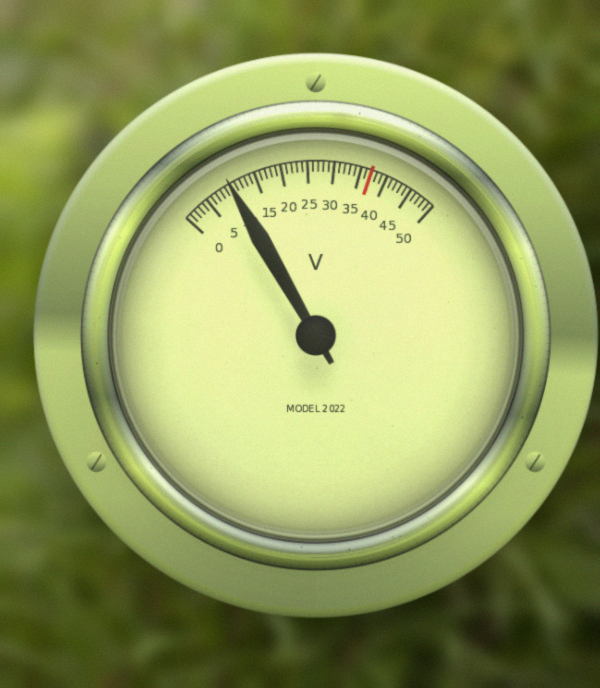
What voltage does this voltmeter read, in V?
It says 10 V
